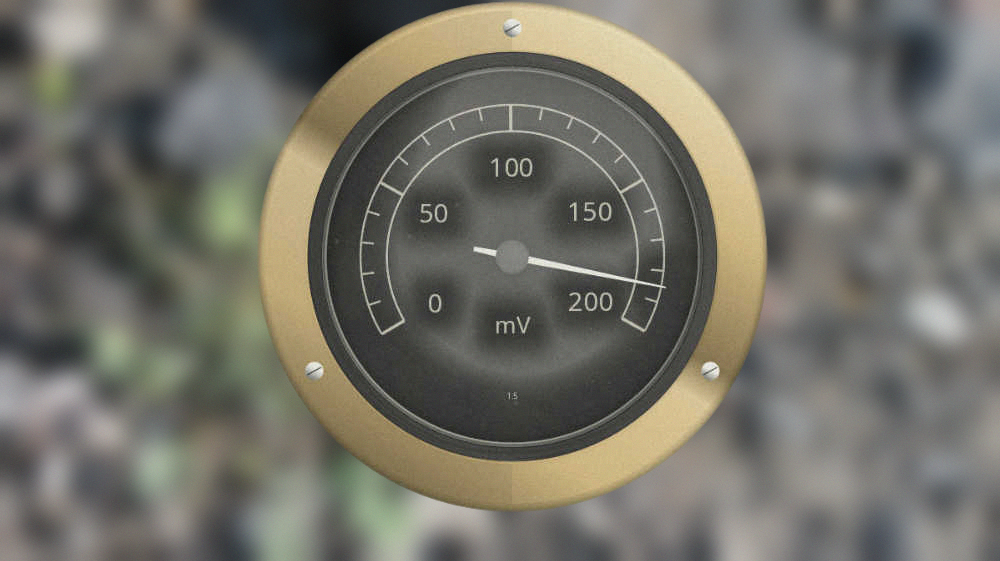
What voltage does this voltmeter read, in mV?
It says 185 mV
